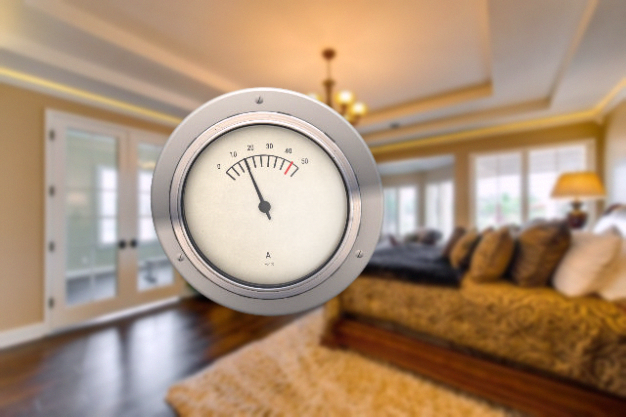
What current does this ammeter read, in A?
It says 15 A
